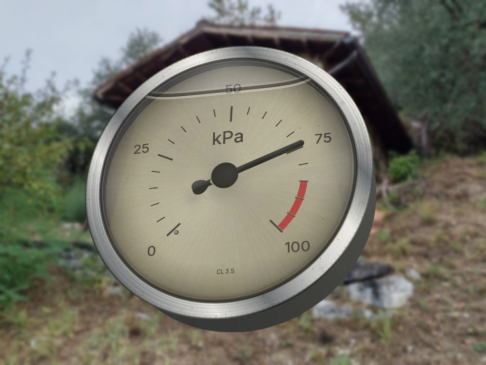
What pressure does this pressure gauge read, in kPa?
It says 75 kPa
